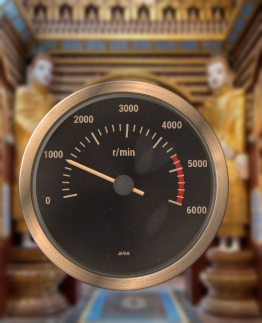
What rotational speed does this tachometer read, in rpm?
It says 1000 rpm
